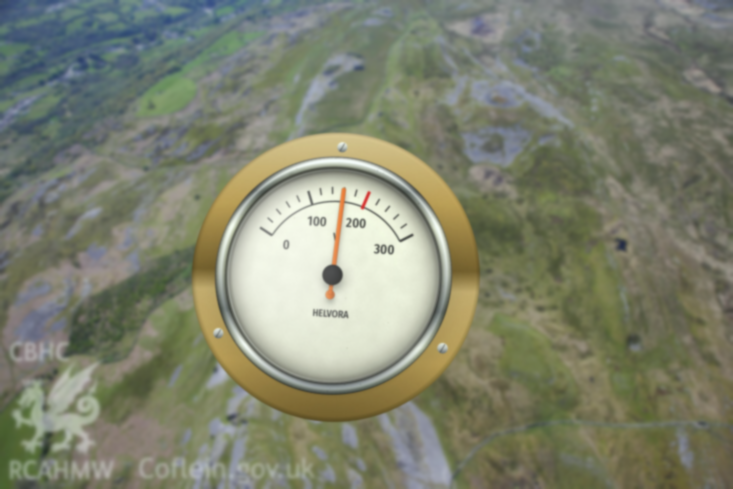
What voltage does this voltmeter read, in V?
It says 160 V
